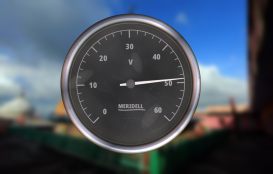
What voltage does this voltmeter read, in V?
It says 49 V
